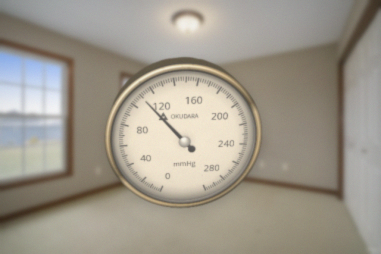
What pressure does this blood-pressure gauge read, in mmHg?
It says 110 mmHg
